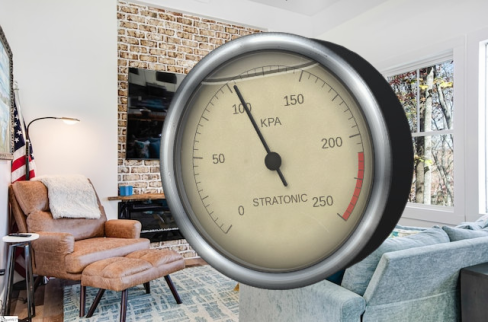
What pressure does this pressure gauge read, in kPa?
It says 105 kPa
